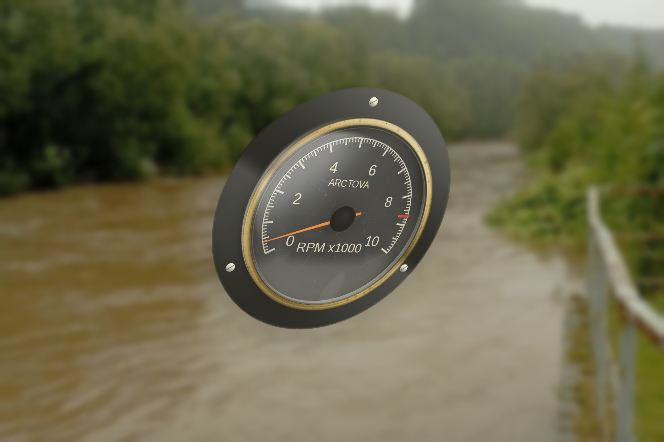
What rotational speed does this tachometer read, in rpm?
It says 500 rpm
